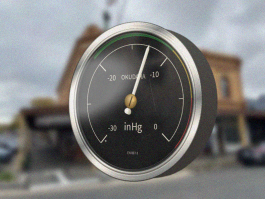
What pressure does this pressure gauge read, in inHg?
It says -12.5 inHg
